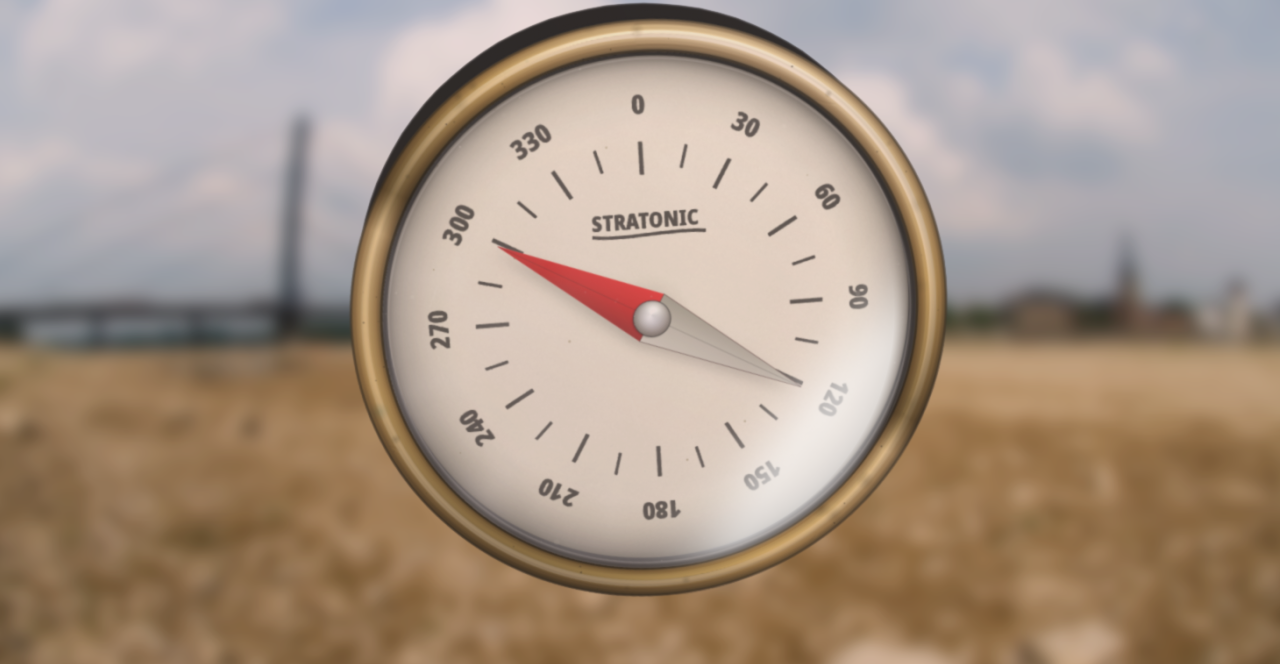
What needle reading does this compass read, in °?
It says 300 °
